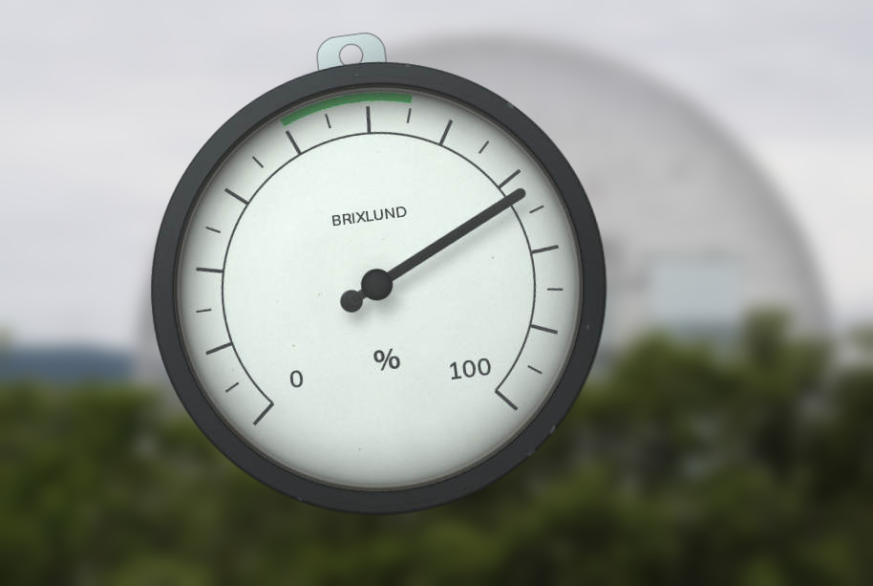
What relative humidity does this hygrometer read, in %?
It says 72.5 %
